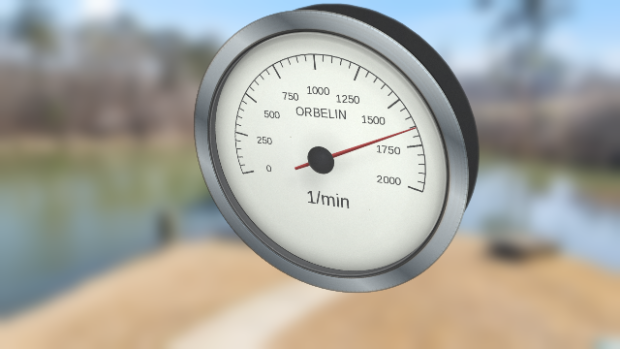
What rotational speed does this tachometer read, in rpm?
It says 1650 rpm
